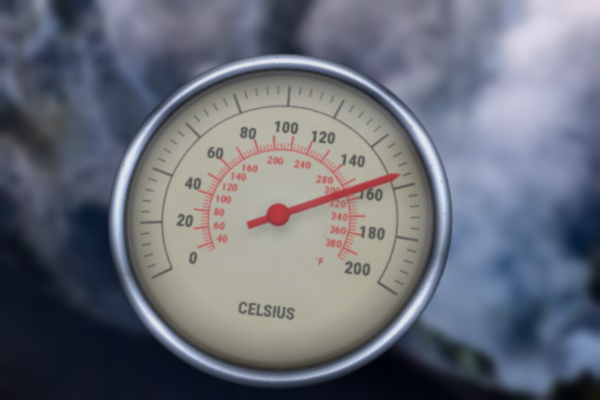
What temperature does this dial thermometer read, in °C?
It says 156 °C
